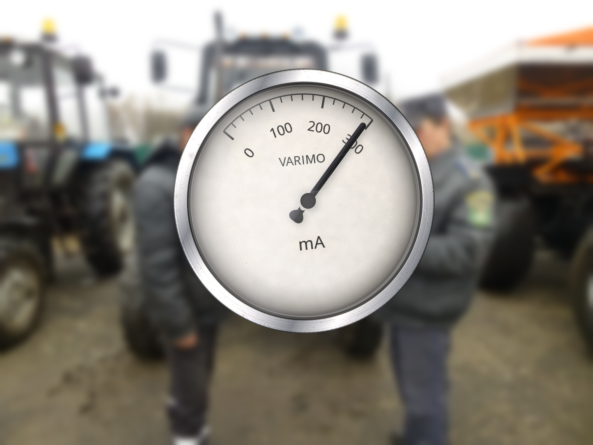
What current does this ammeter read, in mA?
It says 290 mA
